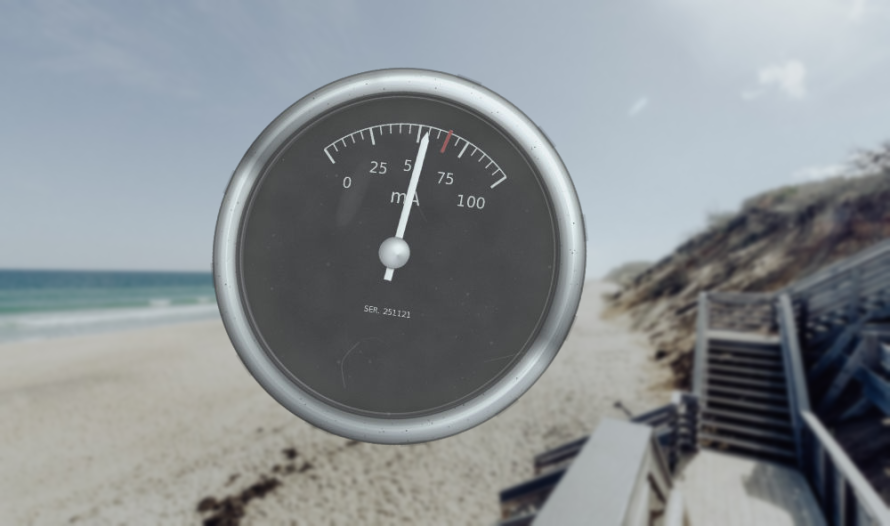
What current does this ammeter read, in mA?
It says 55 mA
